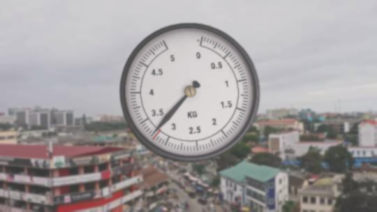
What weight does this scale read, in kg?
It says 3.25 kg
